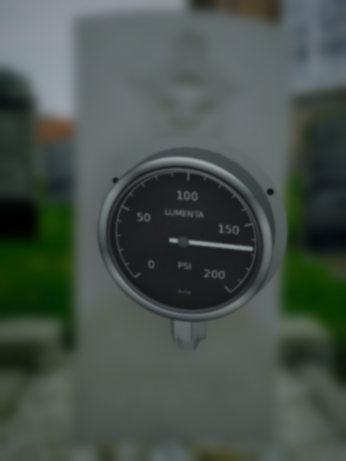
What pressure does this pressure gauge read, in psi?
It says 165 psi
